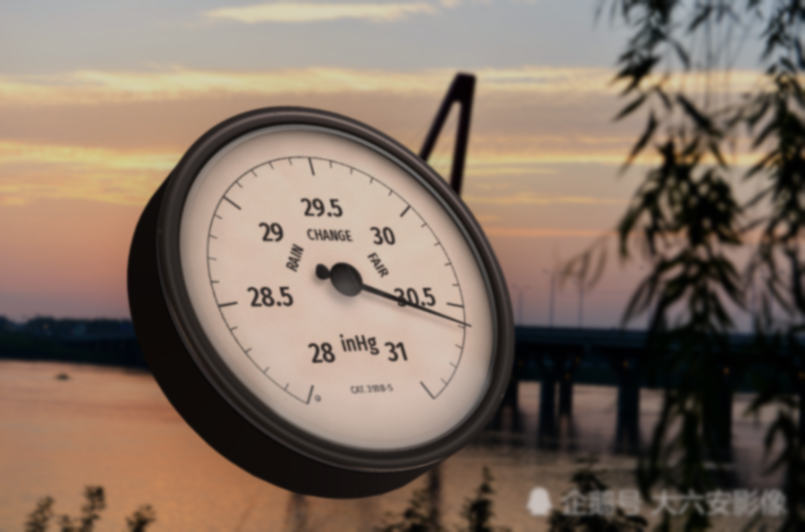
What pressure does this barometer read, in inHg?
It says 30.6 inHg
